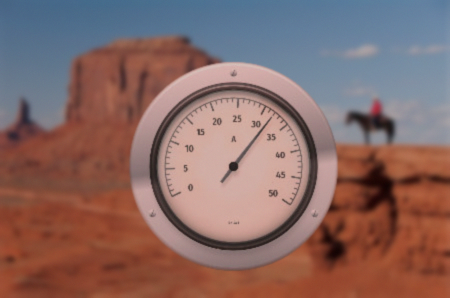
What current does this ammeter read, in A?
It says 32 A
